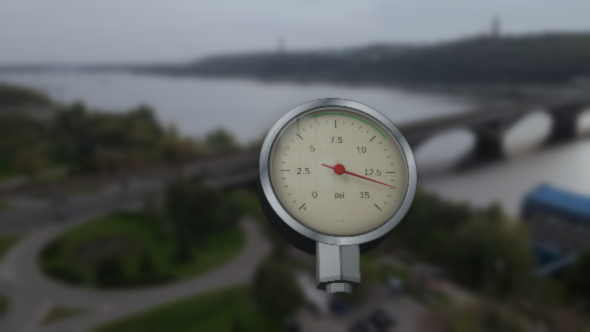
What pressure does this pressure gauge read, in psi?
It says 13.5 psi
